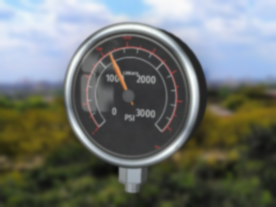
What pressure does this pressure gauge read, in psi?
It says 1200 psi
